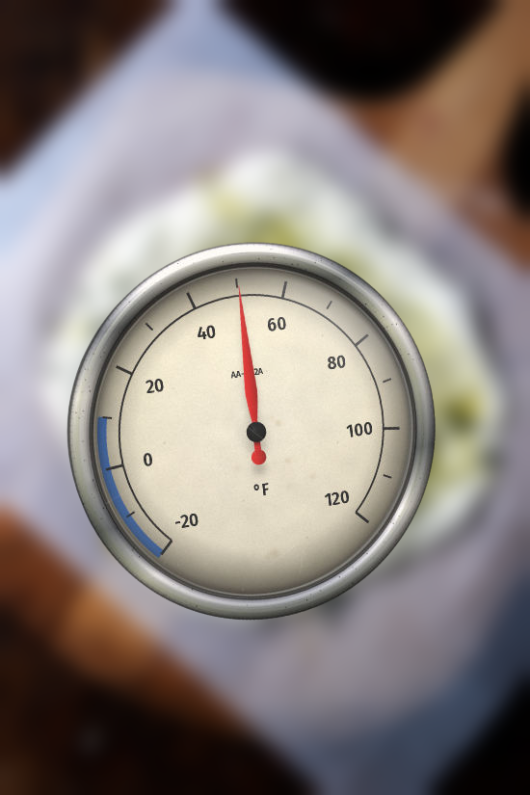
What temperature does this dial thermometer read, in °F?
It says 50 °F
